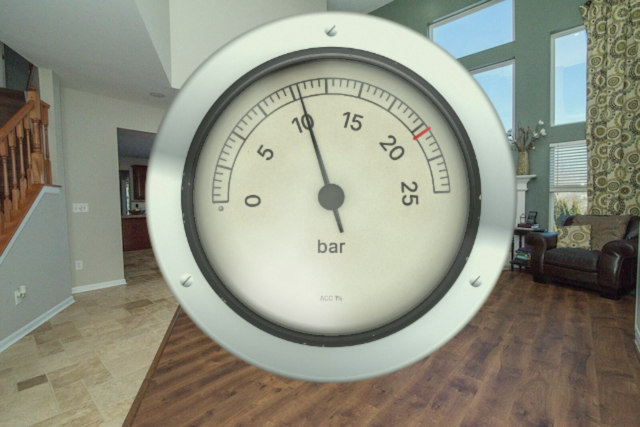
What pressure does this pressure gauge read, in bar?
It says 10.5 bar
